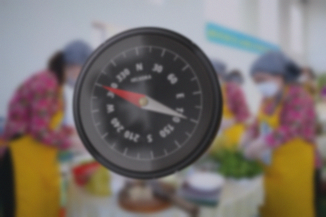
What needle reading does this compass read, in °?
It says 300 °
